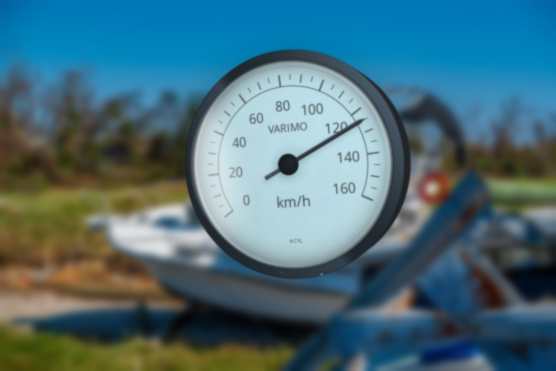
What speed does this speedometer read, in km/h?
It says 125 km/h
